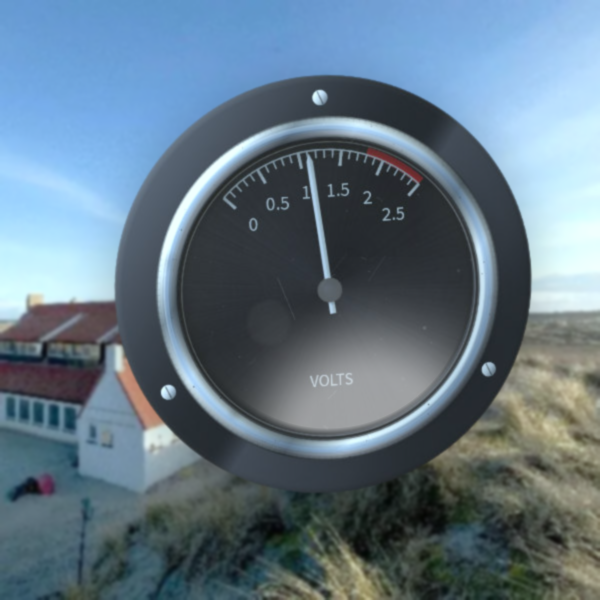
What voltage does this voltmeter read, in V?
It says 1.1 V
